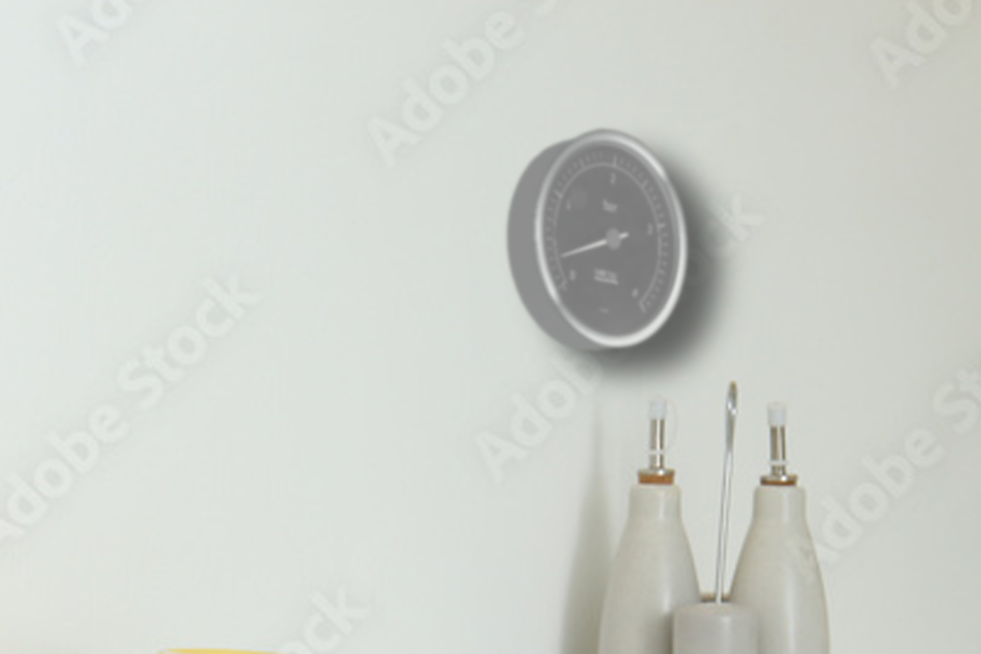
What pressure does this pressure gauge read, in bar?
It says 0.3 bar
